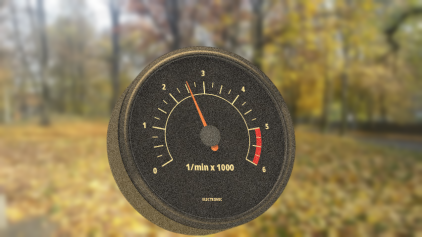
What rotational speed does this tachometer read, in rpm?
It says 2500 rpm
